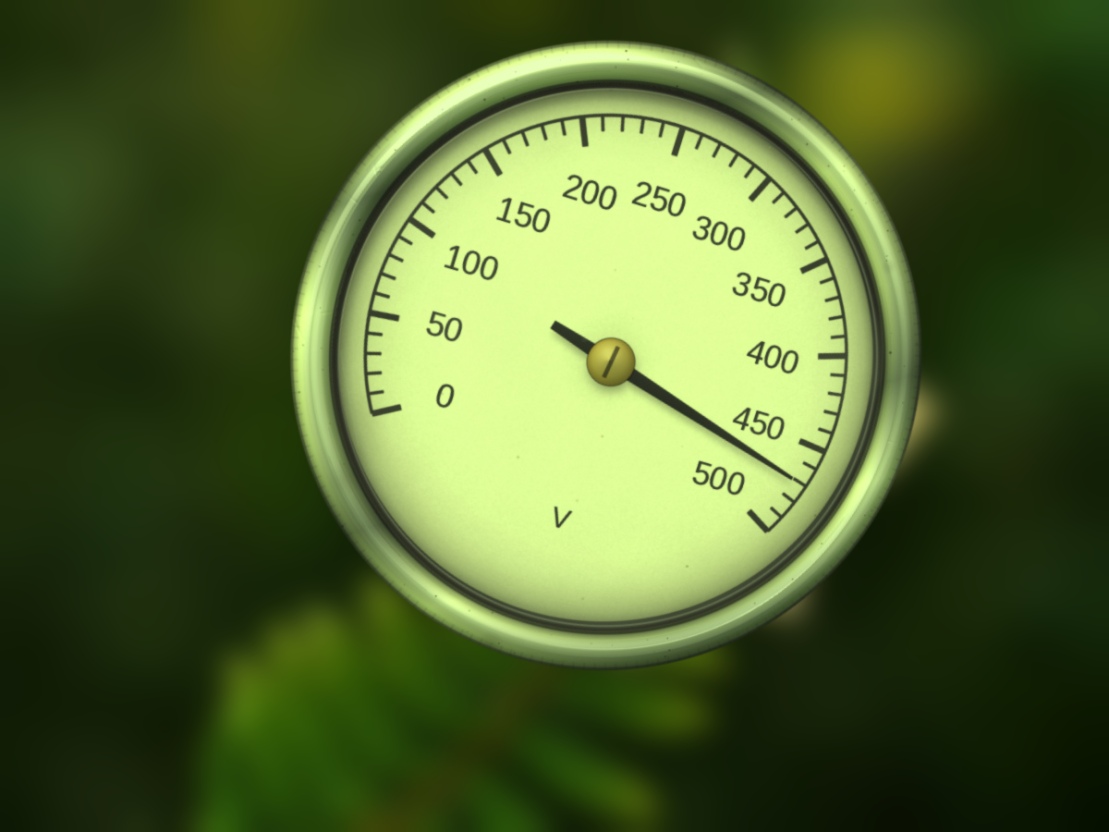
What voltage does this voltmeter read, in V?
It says 470 V
